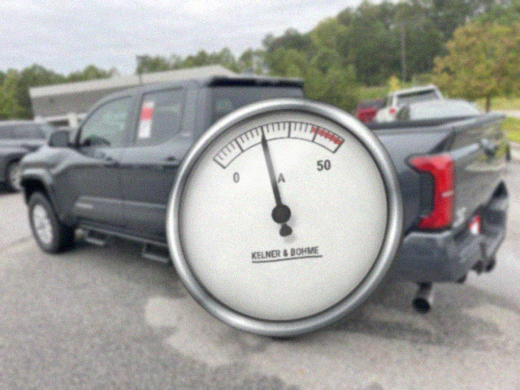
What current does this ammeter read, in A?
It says 20 A
